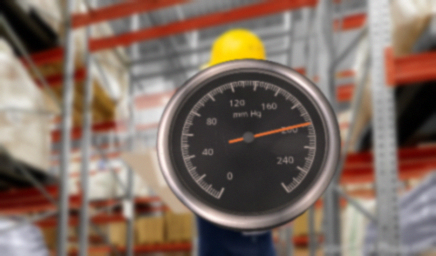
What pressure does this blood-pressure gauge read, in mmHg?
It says 200 mmHg
